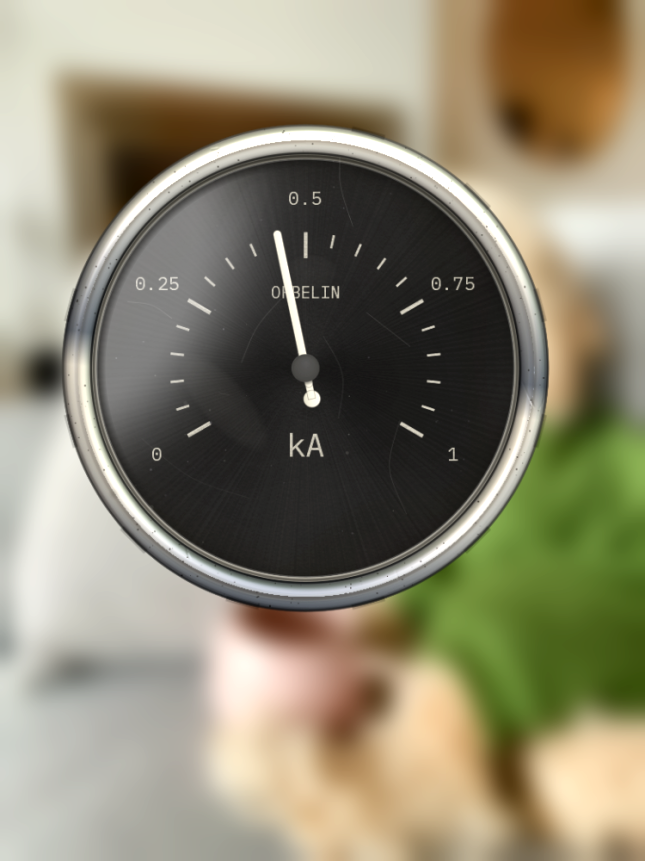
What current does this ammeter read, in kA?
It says 0.45 kA
